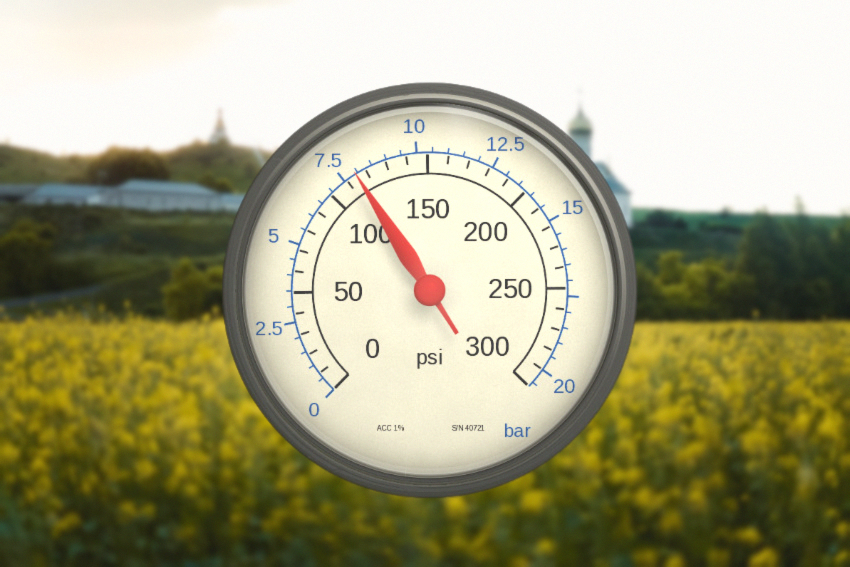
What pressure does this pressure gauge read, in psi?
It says 115 psi
